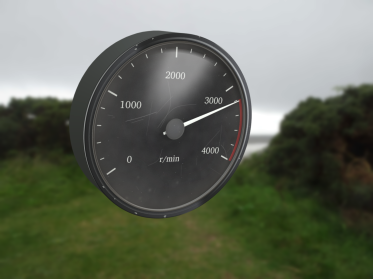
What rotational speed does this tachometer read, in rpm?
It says 3200 rpm
